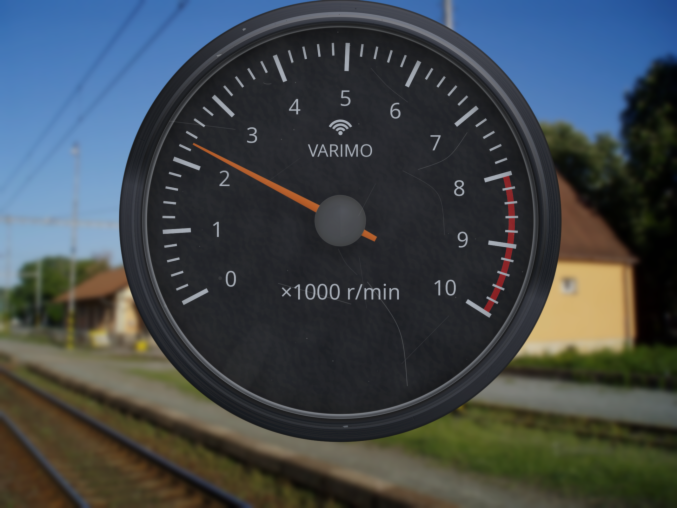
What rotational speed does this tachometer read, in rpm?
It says 2300 rpm
